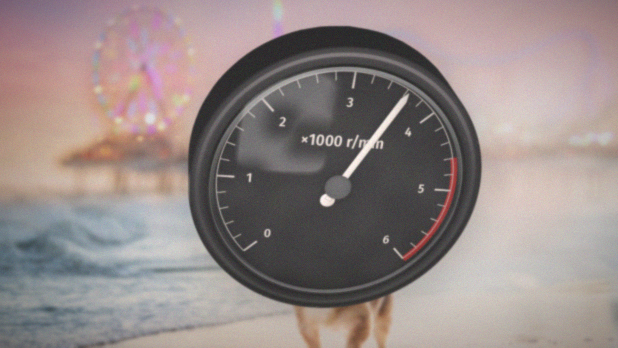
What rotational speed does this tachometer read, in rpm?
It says 3600 rpm
